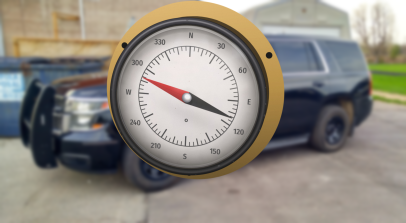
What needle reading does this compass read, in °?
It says 290 °
